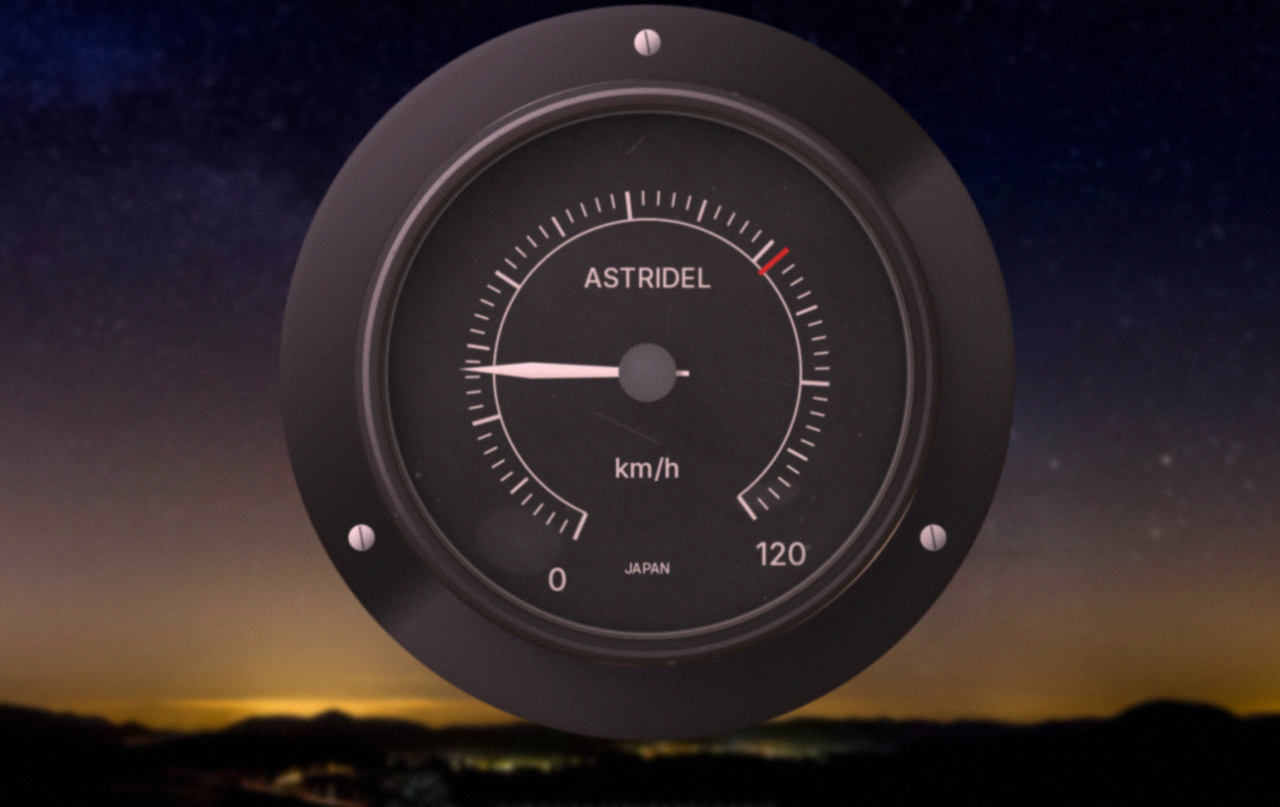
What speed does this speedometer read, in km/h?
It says 27 km/h
